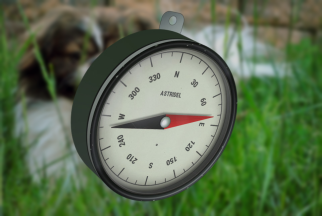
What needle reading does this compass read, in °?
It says 80 °
